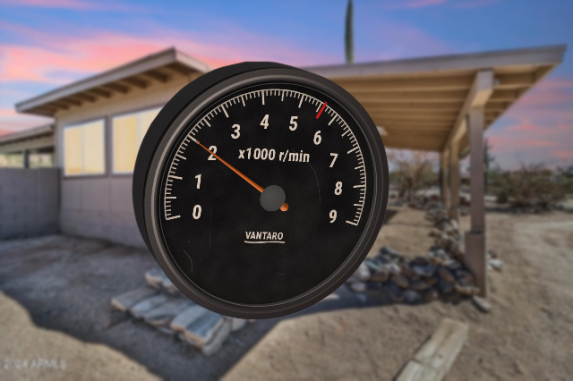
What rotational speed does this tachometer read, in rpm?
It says 2000 rpm
